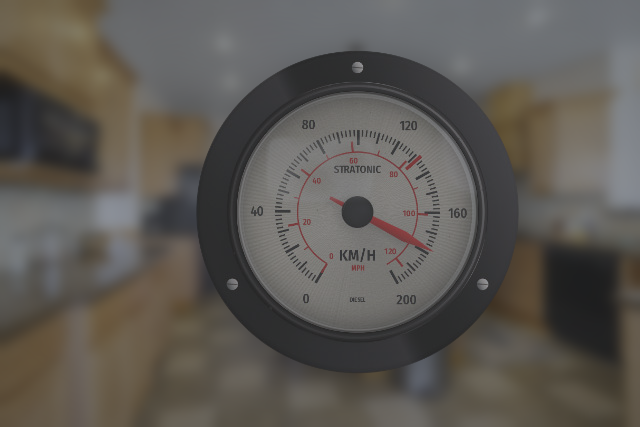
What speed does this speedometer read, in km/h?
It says 178 km/h
